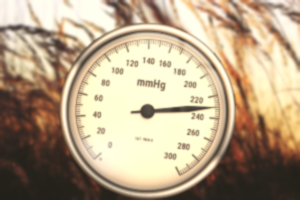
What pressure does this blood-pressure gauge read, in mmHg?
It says 230 mmHg
